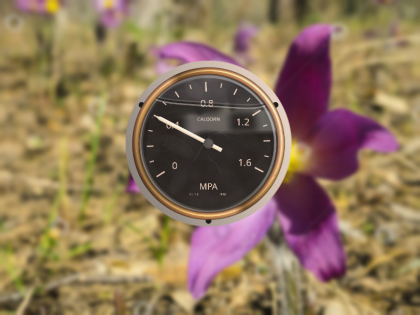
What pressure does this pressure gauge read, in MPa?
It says 0.4 MPa
